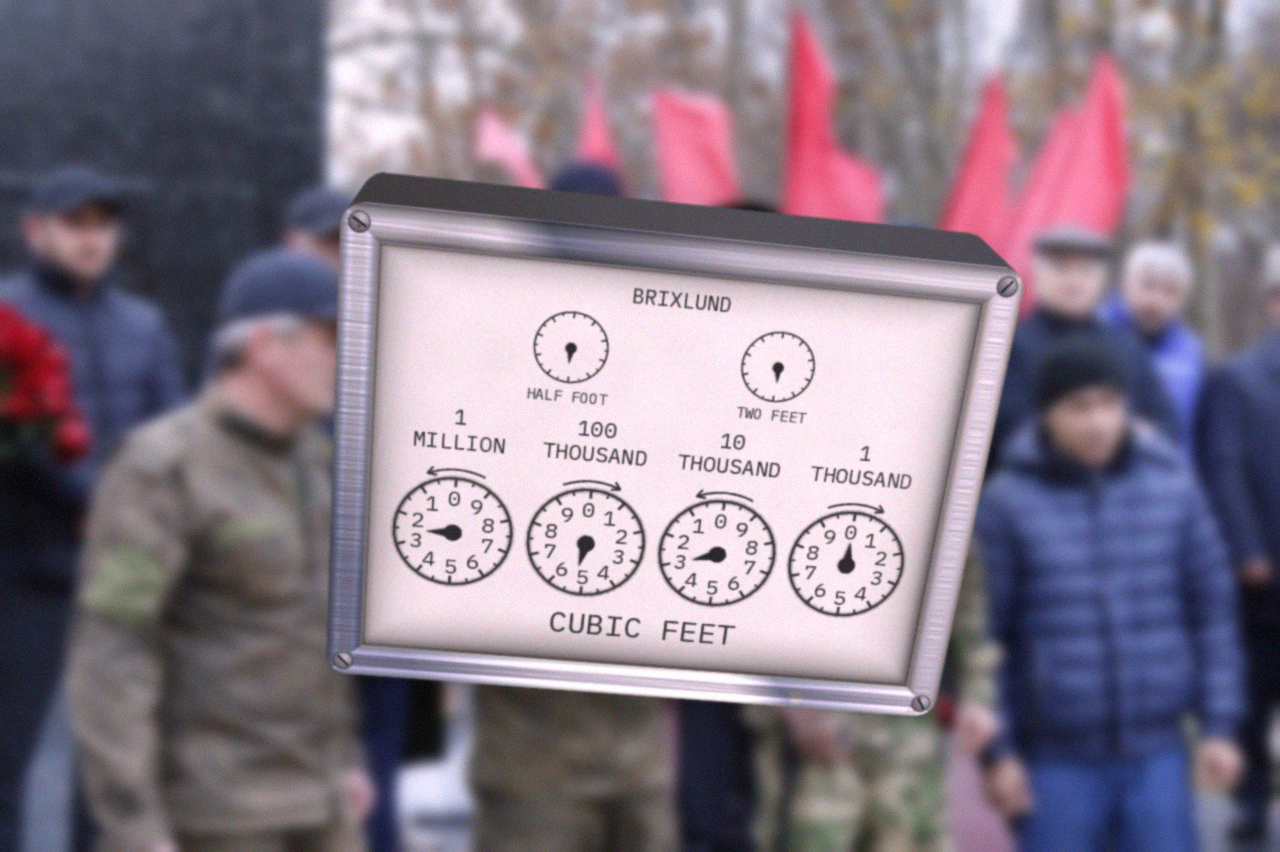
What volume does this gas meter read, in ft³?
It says 253000 ft³
